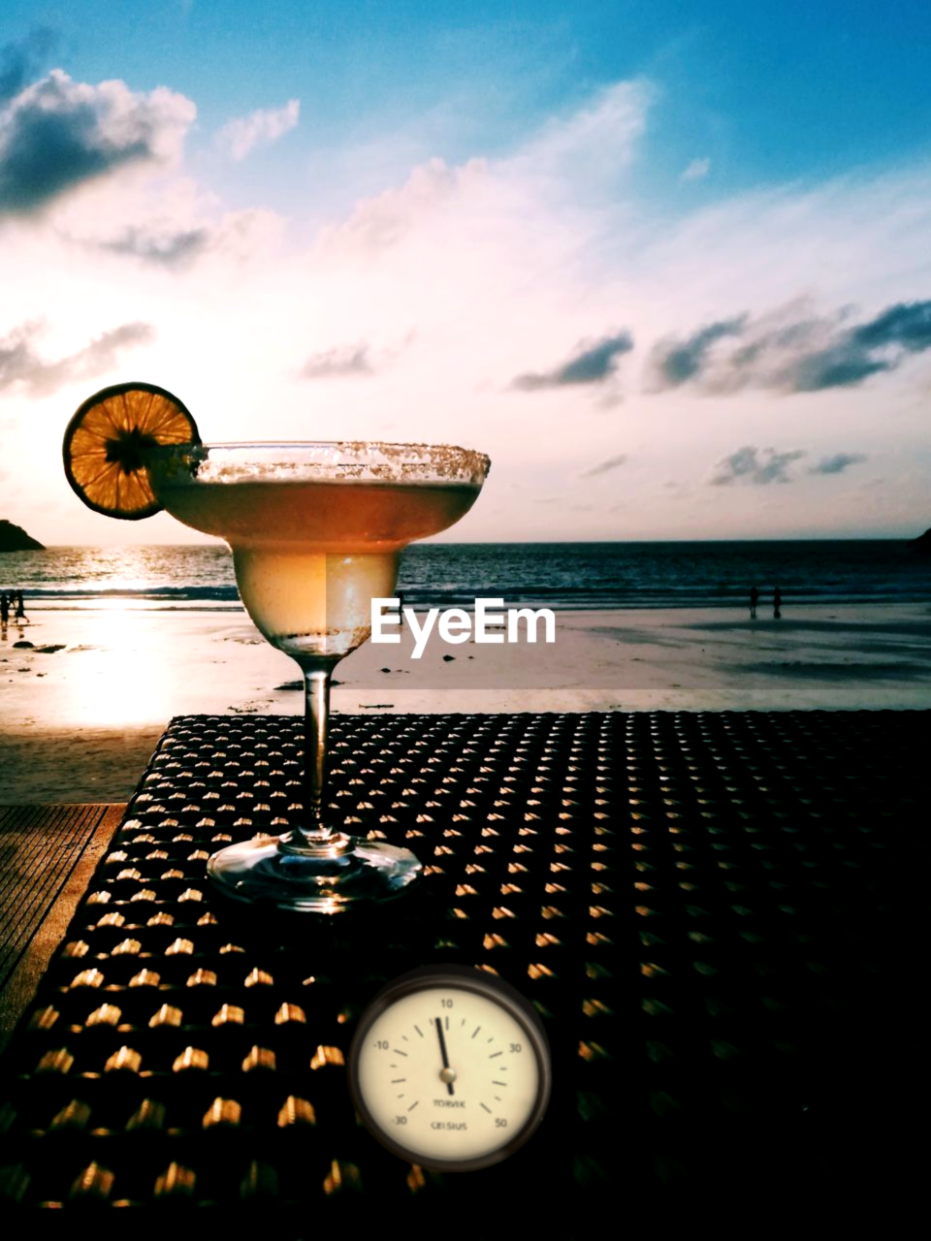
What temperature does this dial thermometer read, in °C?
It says 7.5 °C
